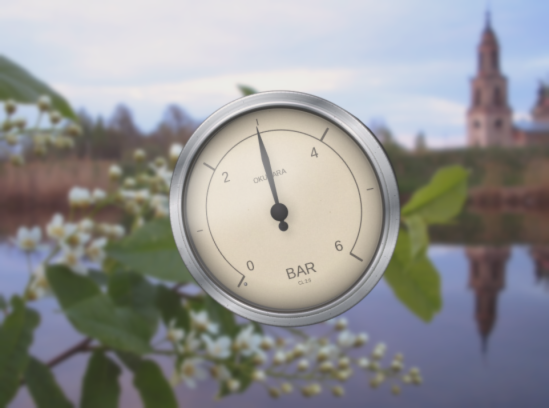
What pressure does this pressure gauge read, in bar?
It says 3 bar
